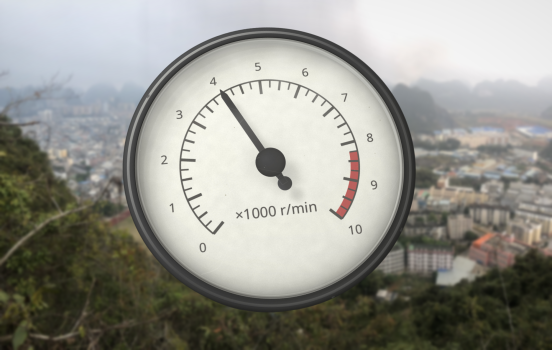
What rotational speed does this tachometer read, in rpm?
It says 4000 rpm
